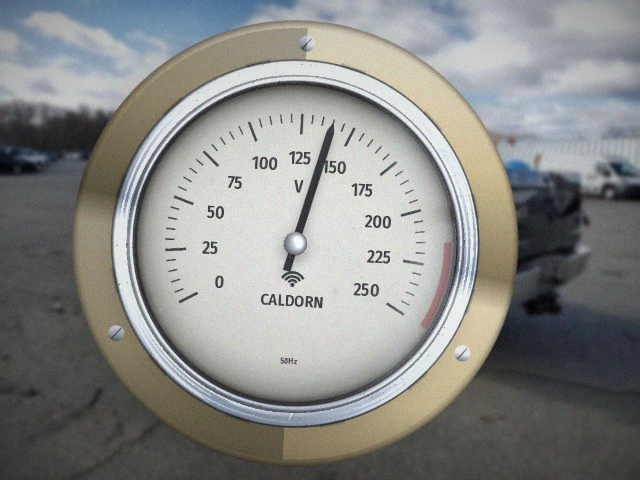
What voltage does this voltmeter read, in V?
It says 140 V
